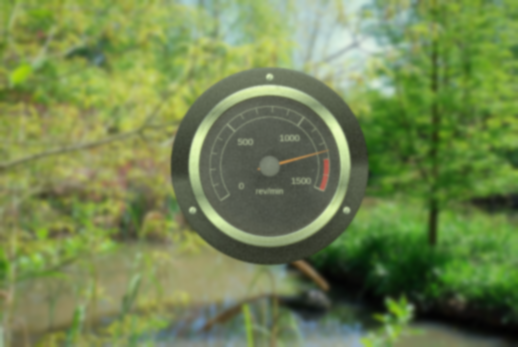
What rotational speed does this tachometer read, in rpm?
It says 1250 rpm
